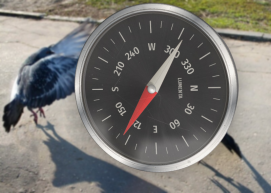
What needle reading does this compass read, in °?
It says 125 °
